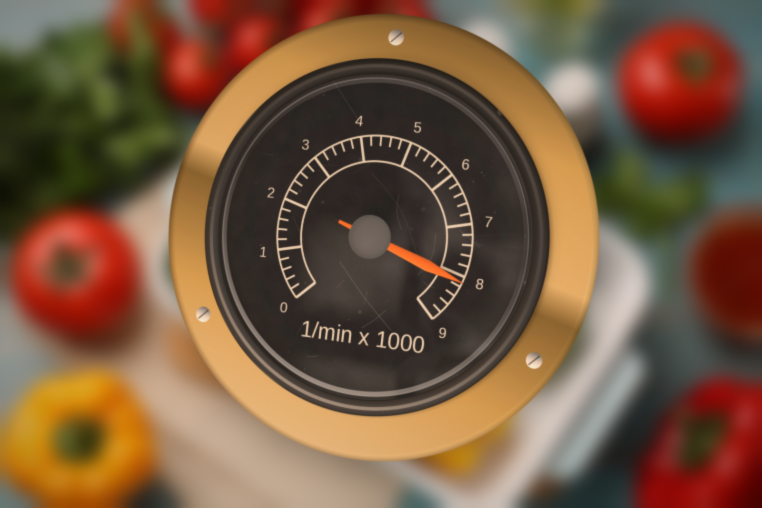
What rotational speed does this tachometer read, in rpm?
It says 8100 rpm
